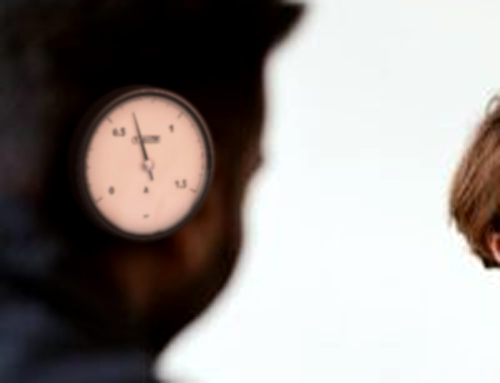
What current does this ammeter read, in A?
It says 0.65 A
